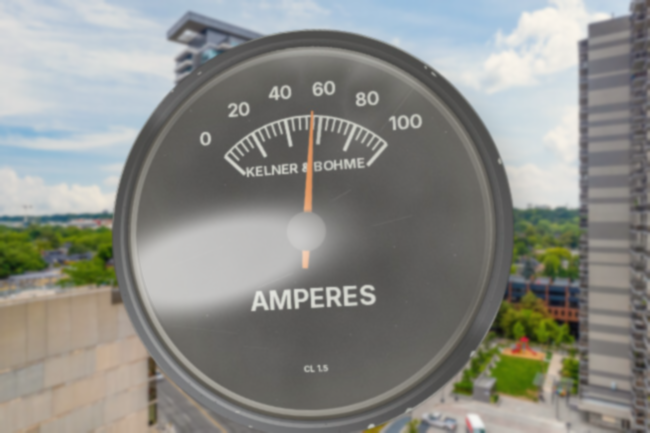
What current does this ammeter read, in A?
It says 56 A
